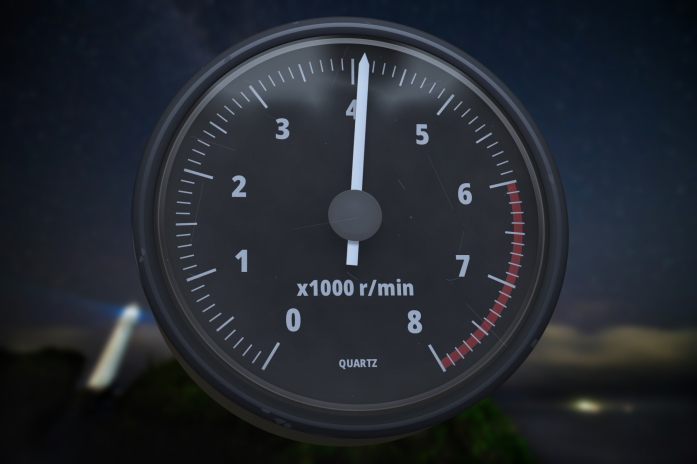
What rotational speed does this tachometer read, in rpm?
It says 4100 rpm
